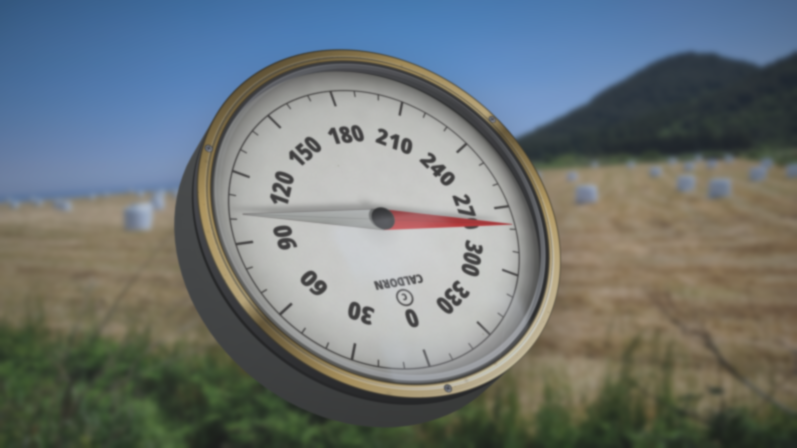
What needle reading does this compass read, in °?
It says 280 °
